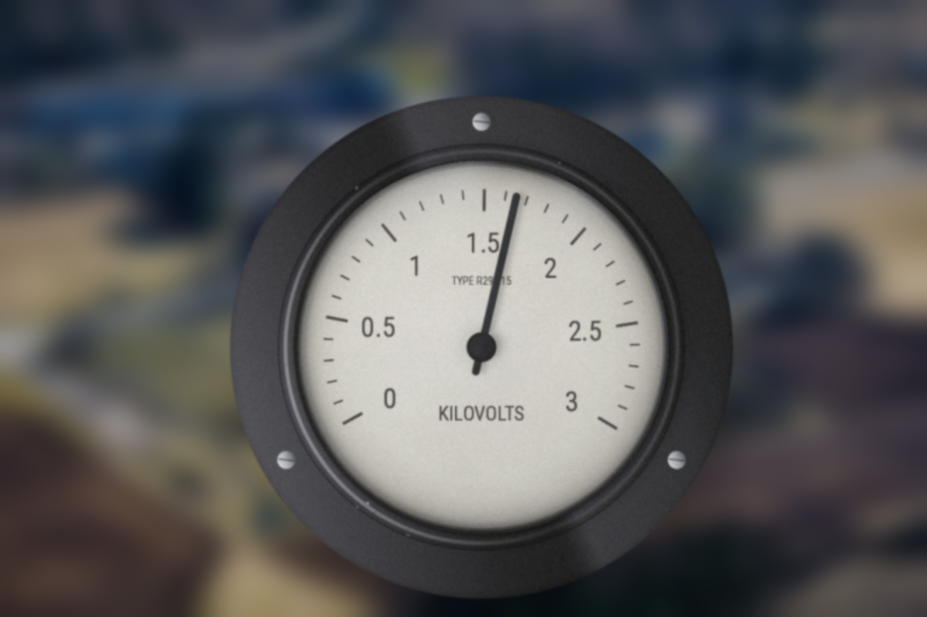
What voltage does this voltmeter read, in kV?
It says 1.65 kV
